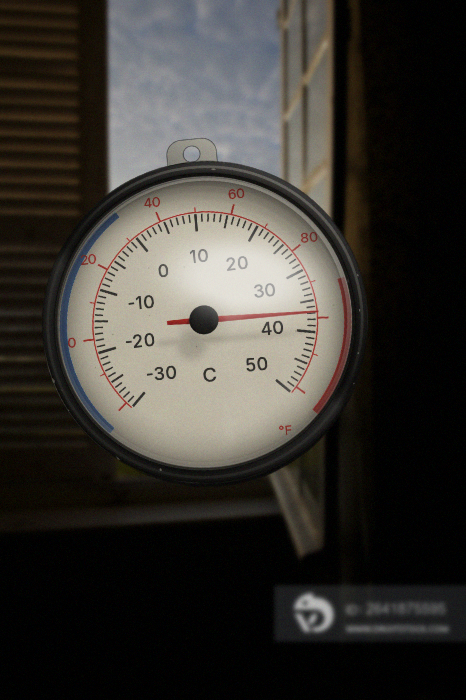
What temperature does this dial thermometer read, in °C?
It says 37 °C
